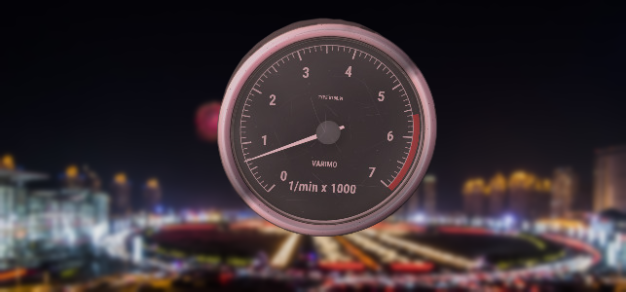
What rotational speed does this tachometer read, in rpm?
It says 700 rpm
